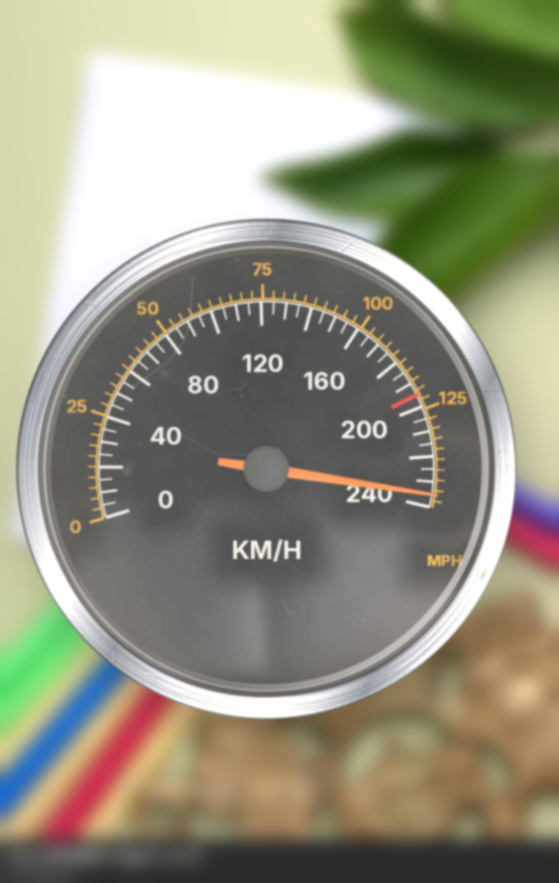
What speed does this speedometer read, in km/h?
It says 235 km/h
